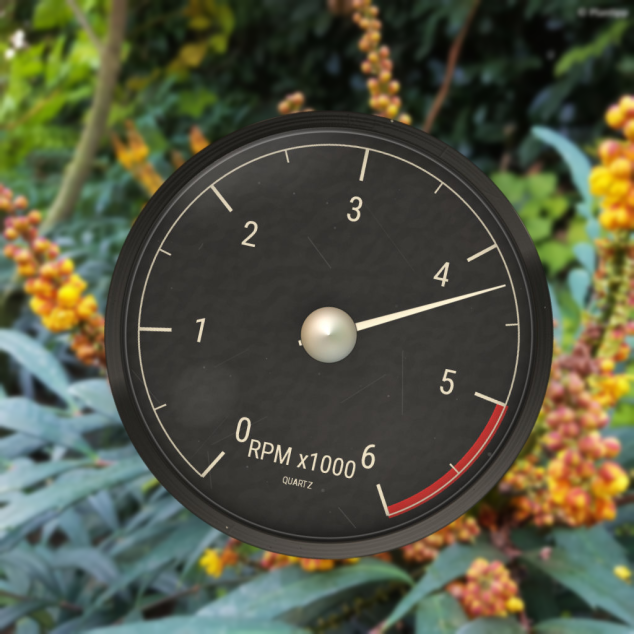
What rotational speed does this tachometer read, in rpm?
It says 4250 rpm
